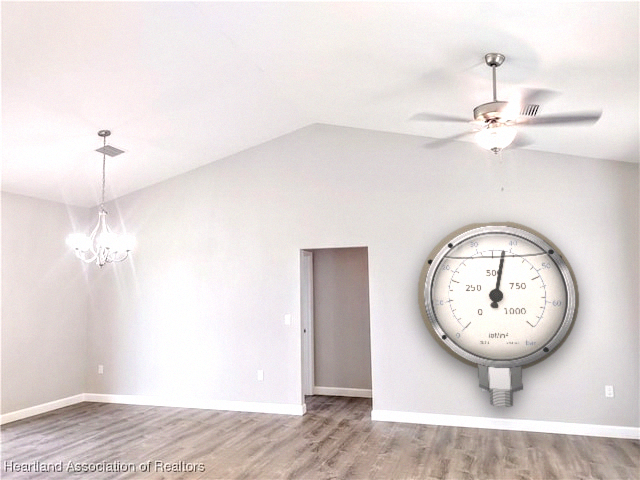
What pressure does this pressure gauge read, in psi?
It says 550 psi
